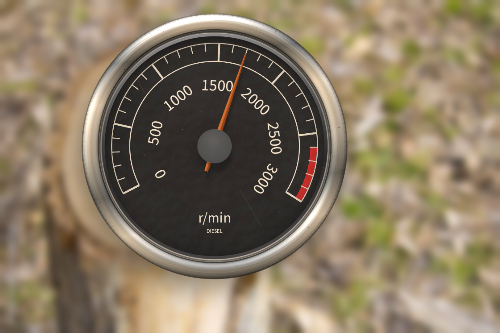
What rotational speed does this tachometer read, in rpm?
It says 1700 rpm
